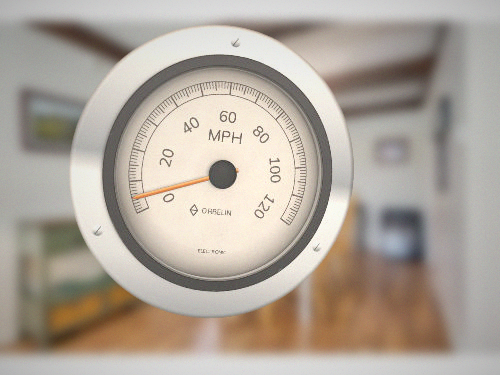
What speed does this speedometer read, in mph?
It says 5 mph
